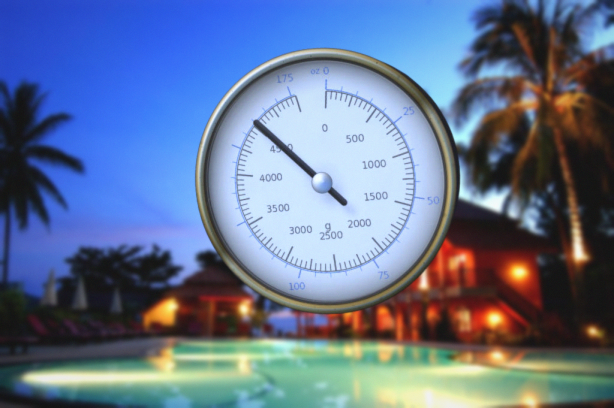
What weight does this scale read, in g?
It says 4550 g
